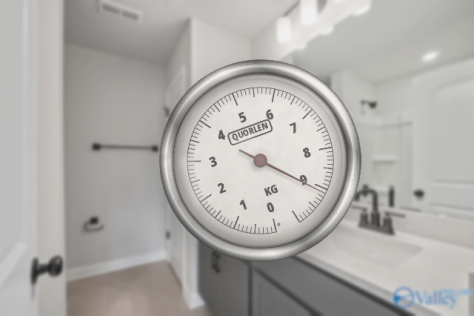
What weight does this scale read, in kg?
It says 9.1 kg
